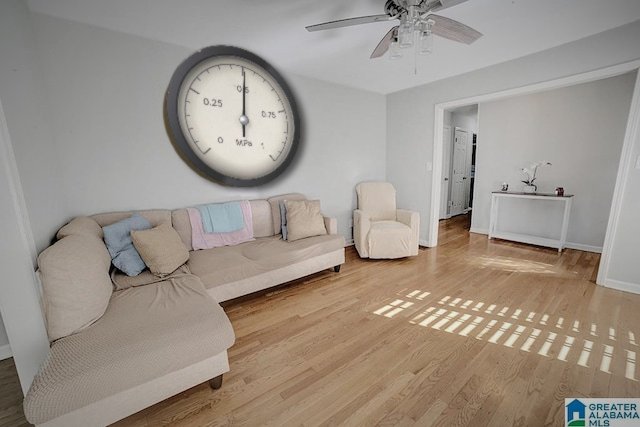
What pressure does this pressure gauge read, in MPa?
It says 0.5 MPa
